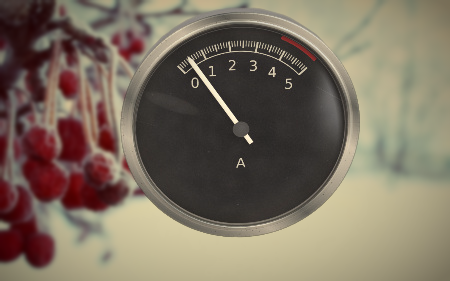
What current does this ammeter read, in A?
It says 0.5 A
